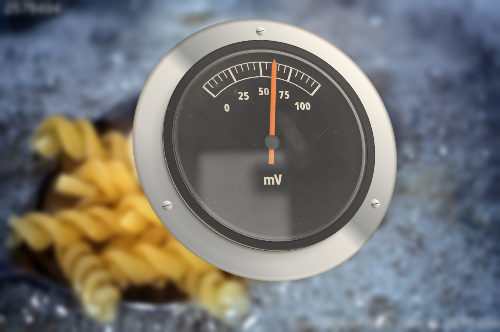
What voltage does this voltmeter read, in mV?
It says 60 mV
